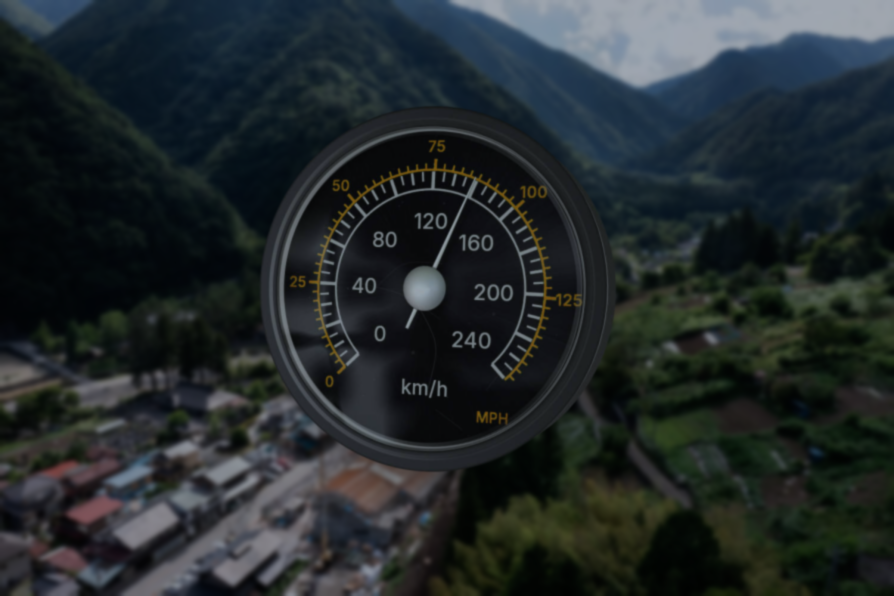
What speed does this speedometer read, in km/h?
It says 140 km/h
